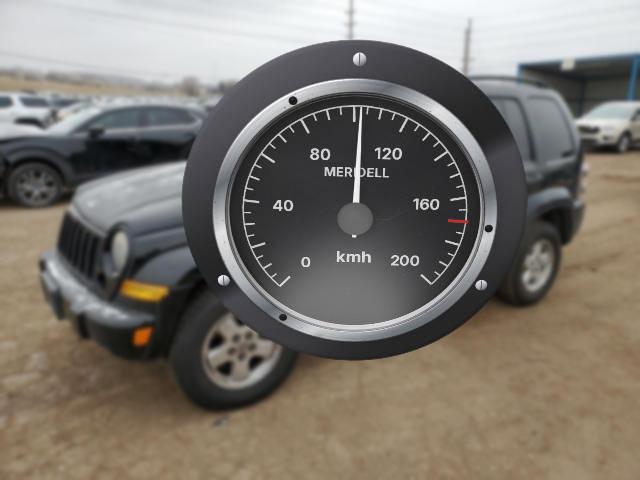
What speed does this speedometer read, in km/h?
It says 102.5 km/h
